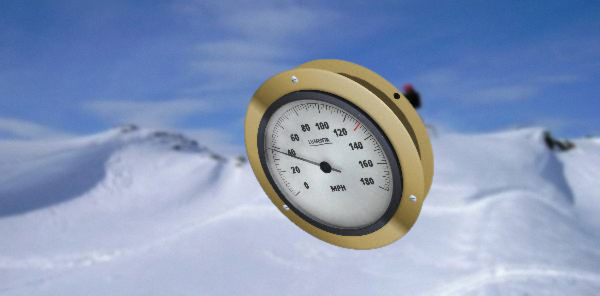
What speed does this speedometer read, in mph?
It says 40 mph
